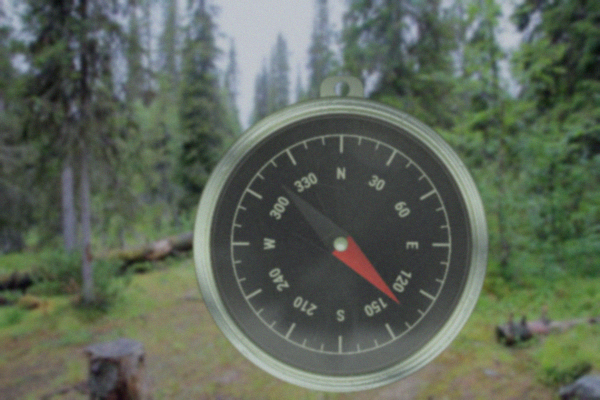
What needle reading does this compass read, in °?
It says 135 °
